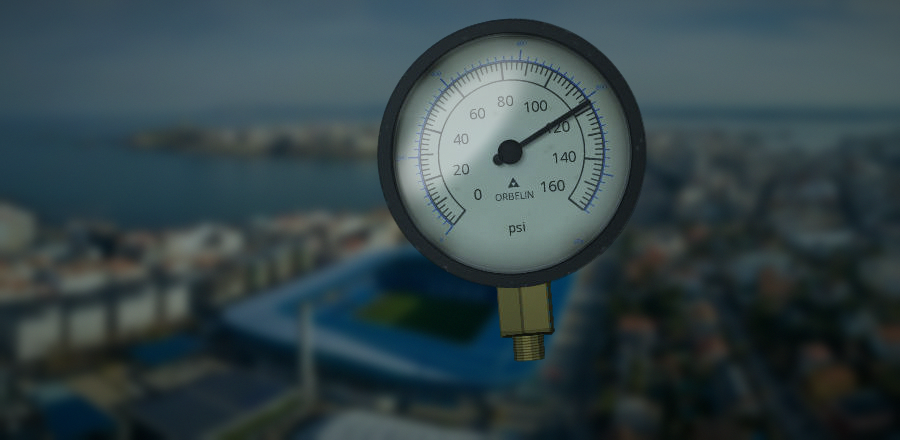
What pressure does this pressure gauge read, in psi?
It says 118 psi
